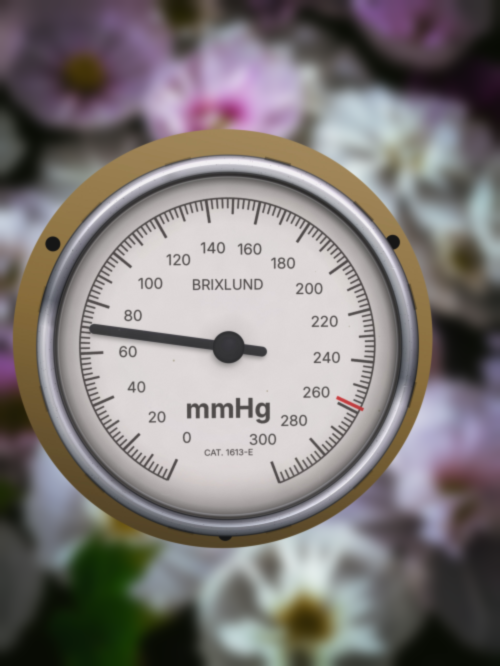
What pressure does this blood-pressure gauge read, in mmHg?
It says 70 mmHg
